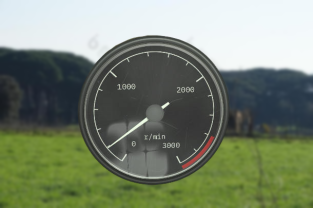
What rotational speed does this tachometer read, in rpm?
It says 200 rpm
